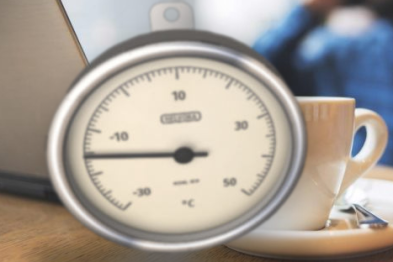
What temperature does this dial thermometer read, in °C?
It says -15 °C
